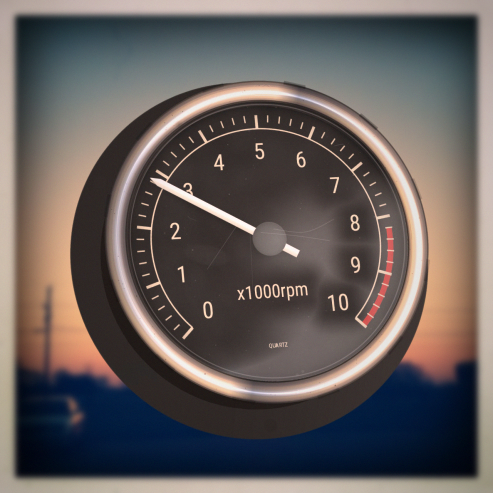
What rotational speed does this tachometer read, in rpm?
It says 2800 rpm
